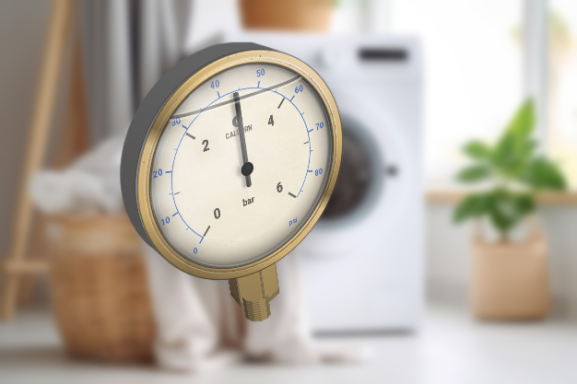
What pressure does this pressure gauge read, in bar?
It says 3 bar
